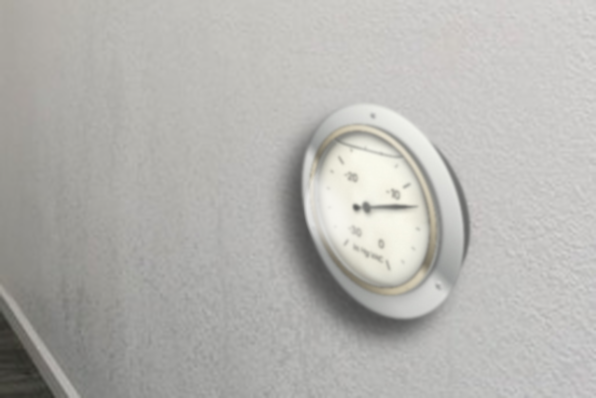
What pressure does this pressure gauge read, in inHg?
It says -8 inHg
